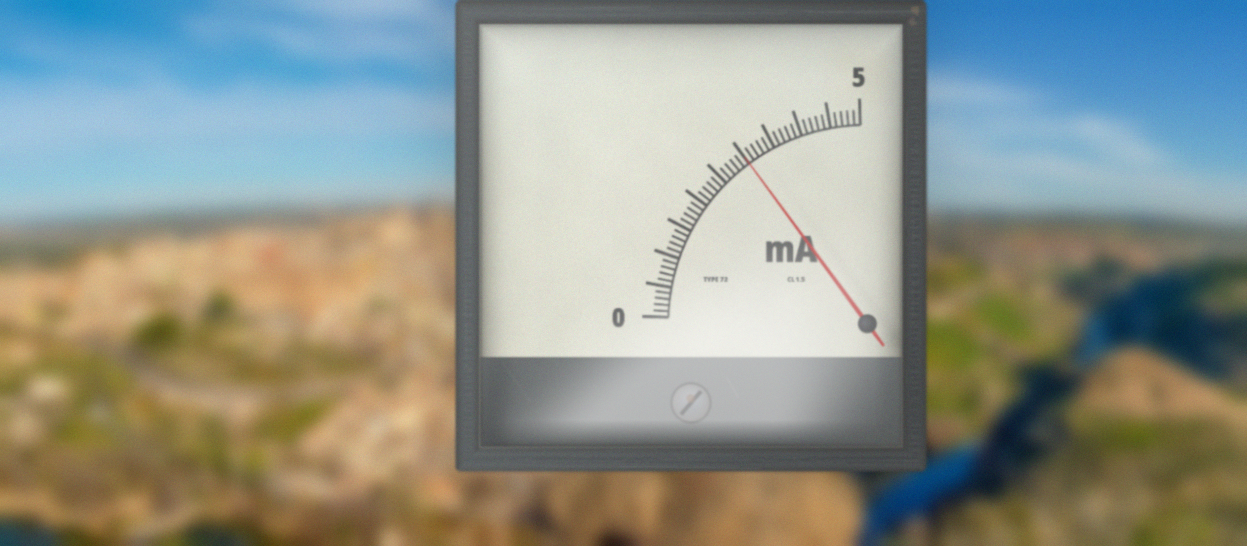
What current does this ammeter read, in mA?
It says 3 mA
